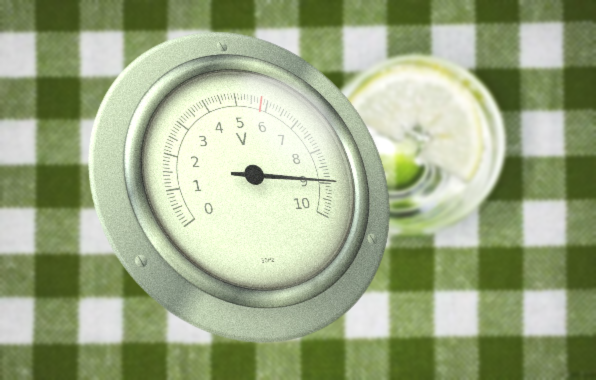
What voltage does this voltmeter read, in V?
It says 9 V
